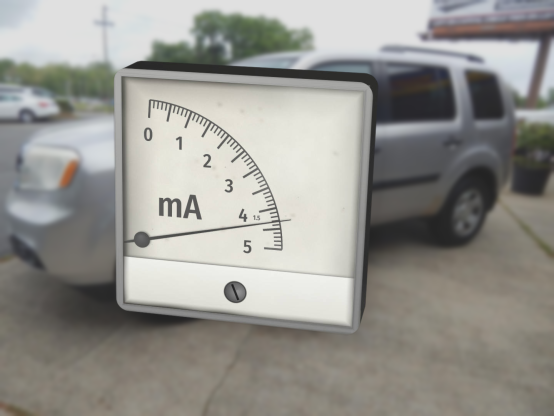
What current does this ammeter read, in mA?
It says 4.3 mA
